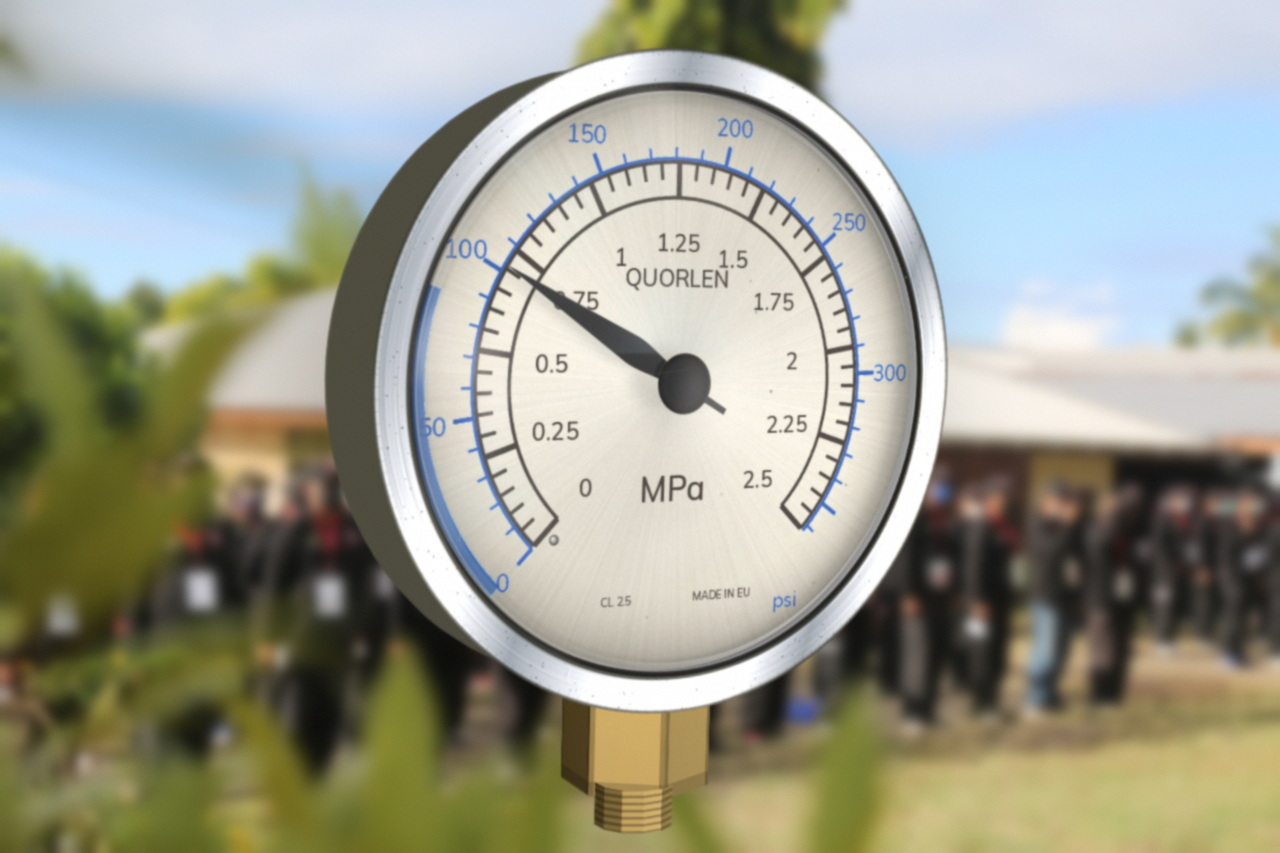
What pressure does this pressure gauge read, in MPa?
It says 0.7 MPa
